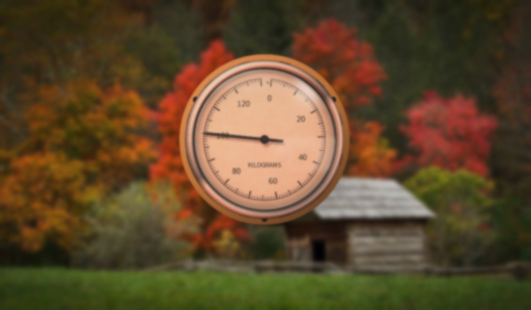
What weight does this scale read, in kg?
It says 100 kg
